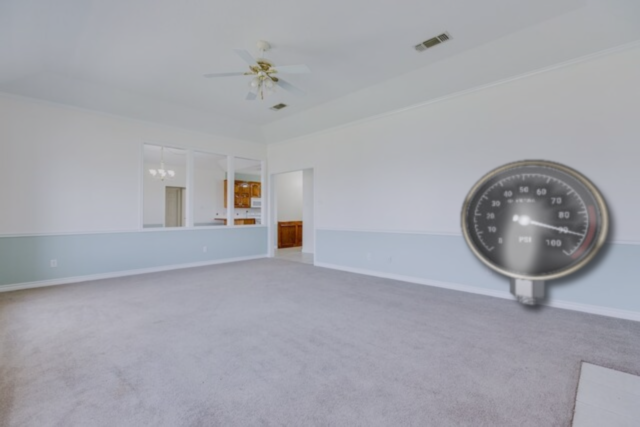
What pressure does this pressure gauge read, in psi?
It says 90 psi
